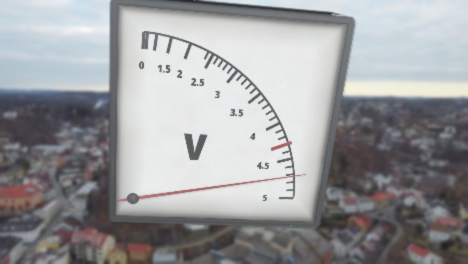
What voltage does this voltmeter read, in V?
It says 4.7 V
